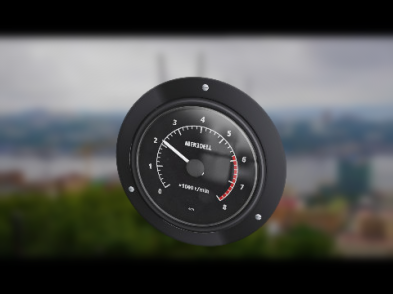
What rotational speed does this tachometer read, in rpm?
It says 2200 rpm
